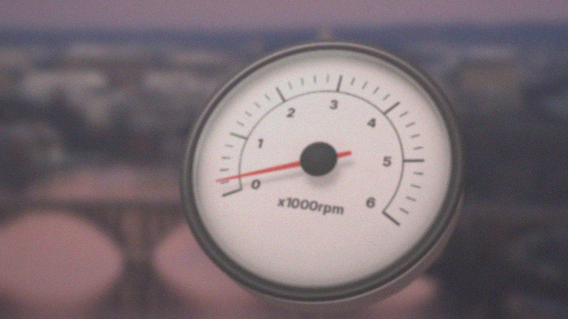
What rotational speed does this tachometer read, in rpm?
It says 200 rpm
